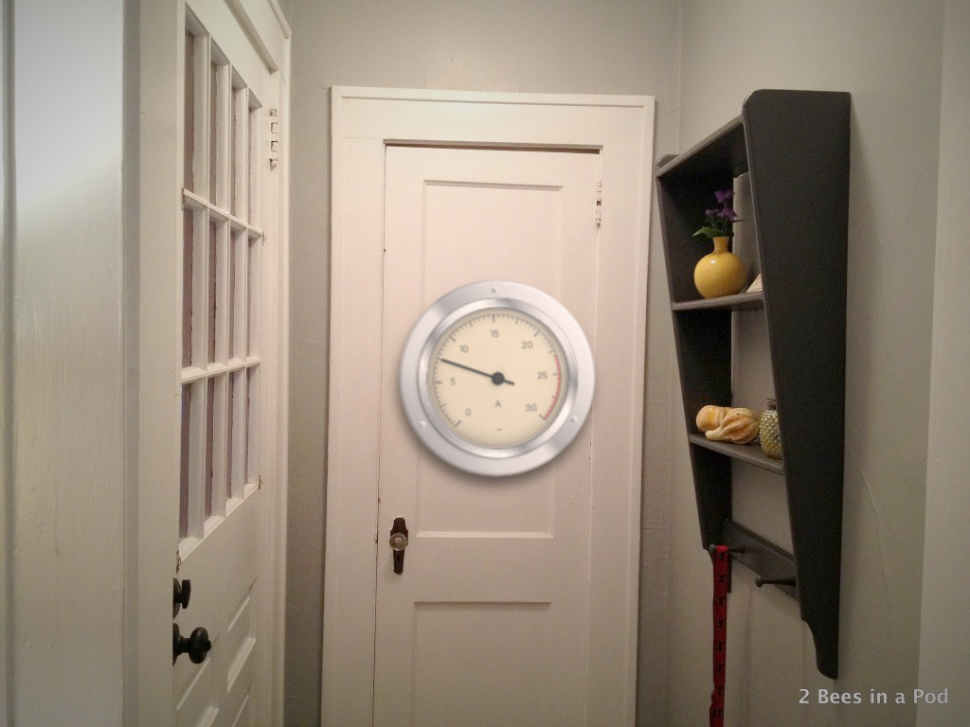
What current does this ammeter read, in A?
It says 7.5 A
